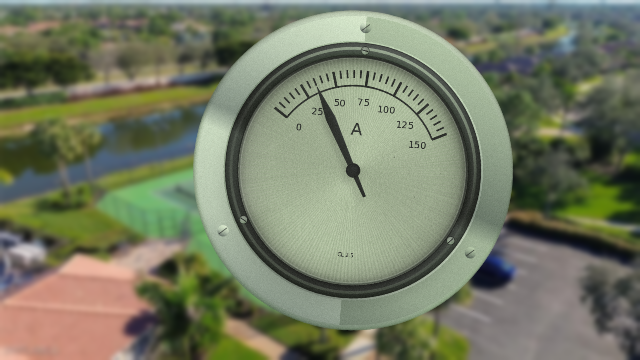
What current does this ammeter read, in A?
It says 35 A
